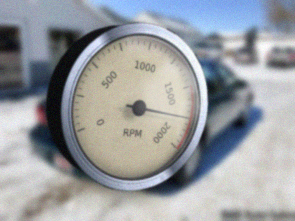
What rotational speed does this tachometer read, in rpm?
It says 1750 rpm
